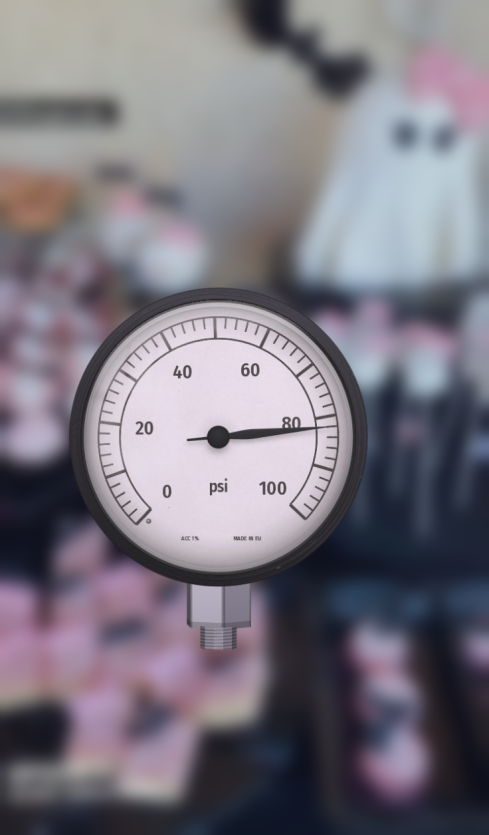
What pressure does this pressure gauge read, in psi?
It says 82 psi
